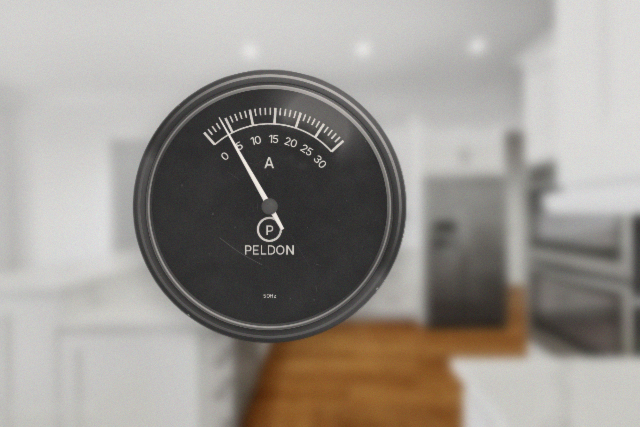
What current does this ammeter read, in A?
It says 4 A
